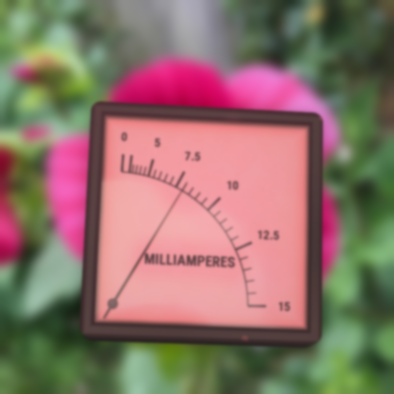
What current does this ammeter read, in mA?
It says 8 mA
